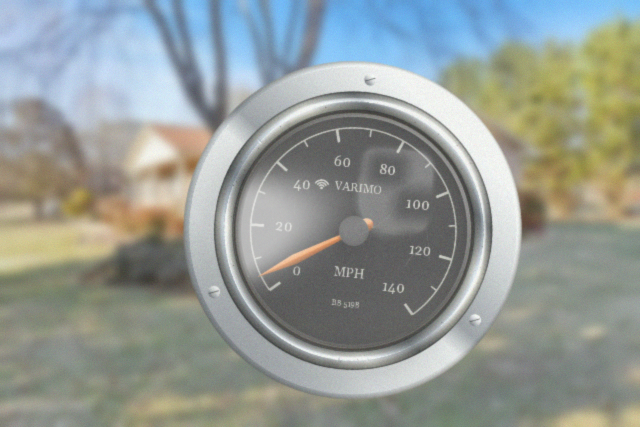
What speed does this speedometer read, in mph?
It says 5 mph
